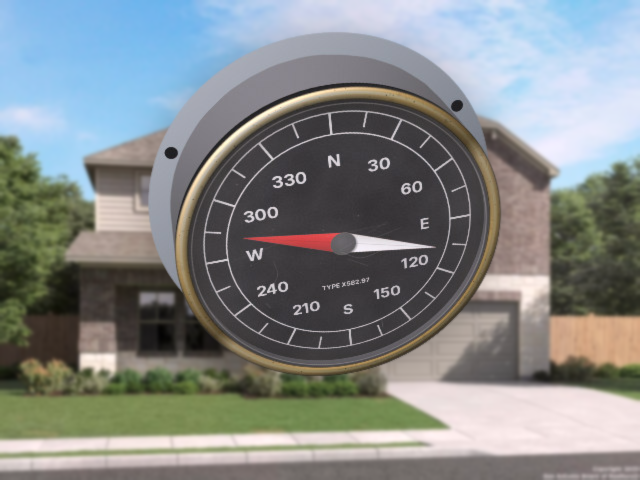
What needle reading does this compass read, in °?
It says 285 °
